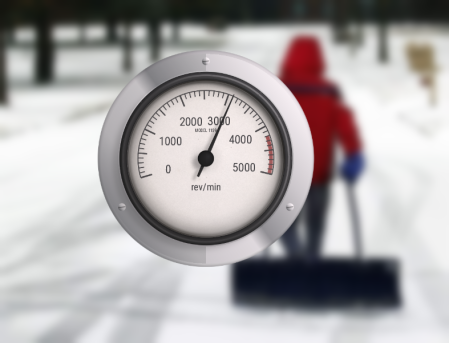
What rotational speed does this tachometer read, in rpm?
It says 3100 rpm
